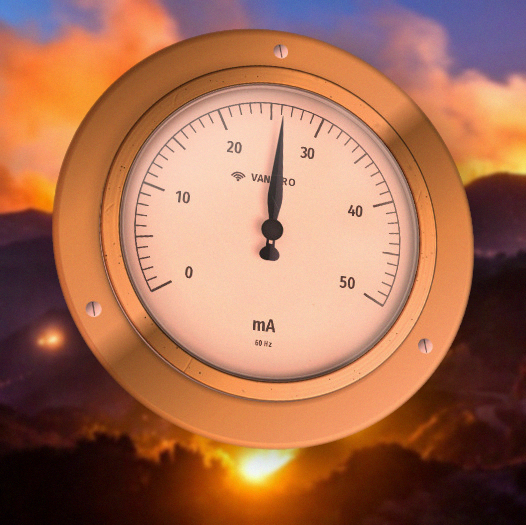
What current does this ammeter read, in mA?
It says 26 mA
